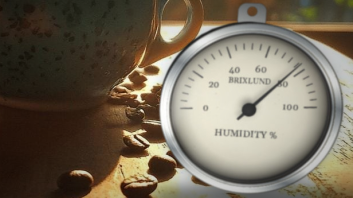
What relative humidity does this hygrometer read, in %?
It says 76 %
